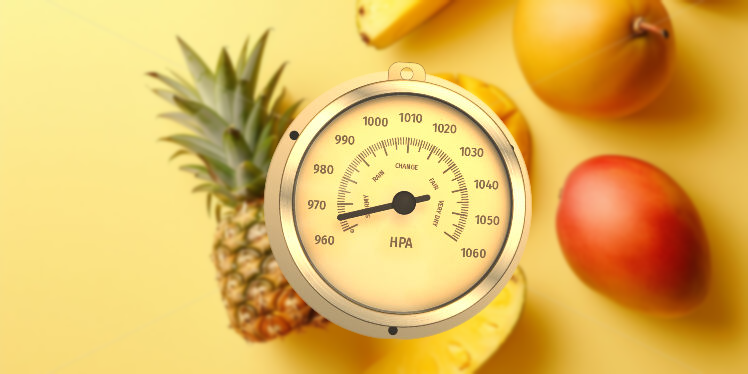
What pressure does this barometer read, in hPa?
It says 965 hPa
